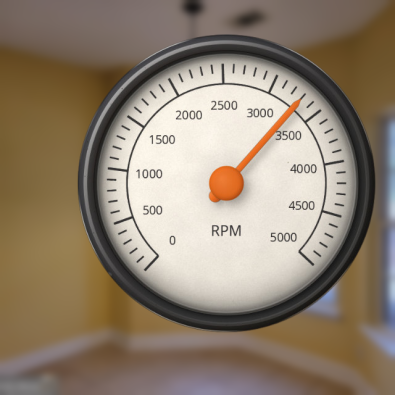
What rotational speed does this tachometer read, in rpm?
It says 3300 rpm
